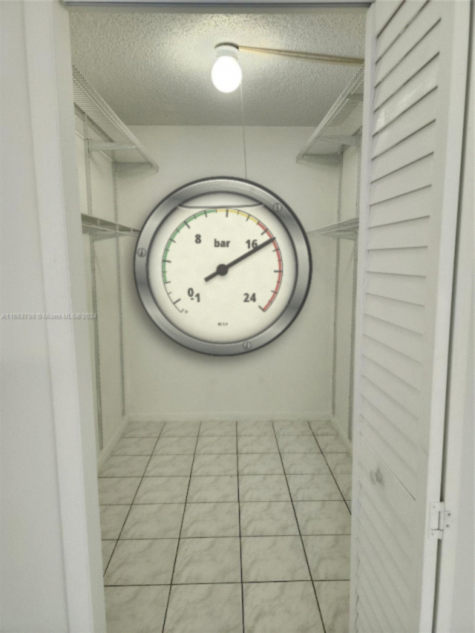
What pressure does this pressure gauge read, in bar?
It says 17 bar
